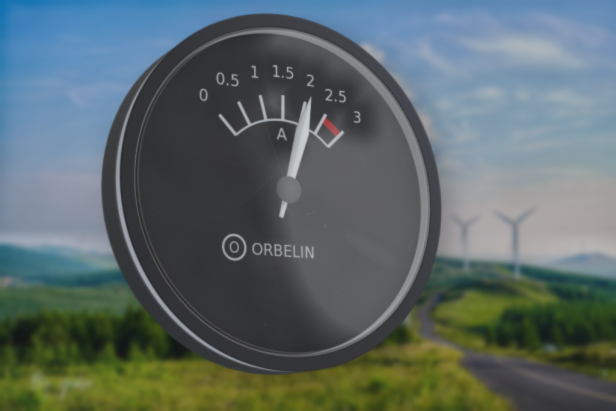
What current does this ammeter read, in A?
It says 2 A
